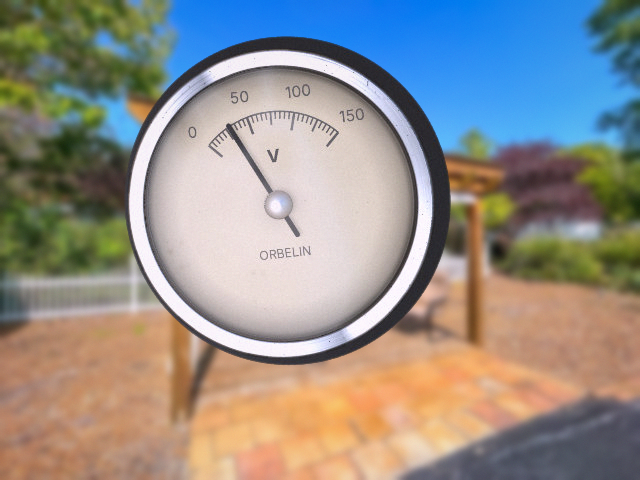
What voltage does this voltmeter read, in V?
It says 30 V
